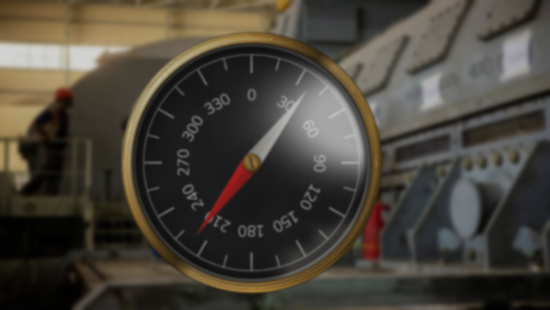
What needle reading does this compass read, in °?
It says 217.5 °
